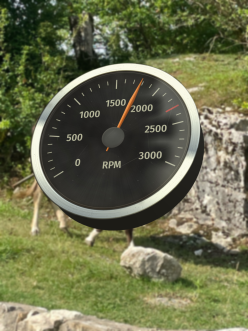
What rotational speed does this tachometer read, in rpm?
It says 1800 rpm
